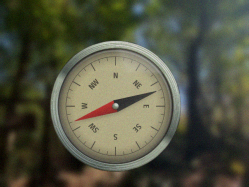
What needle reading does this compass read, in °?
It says 250 °
